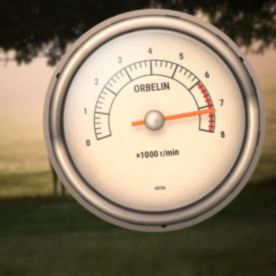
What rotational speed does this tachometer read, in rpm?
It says 7200 rpm
